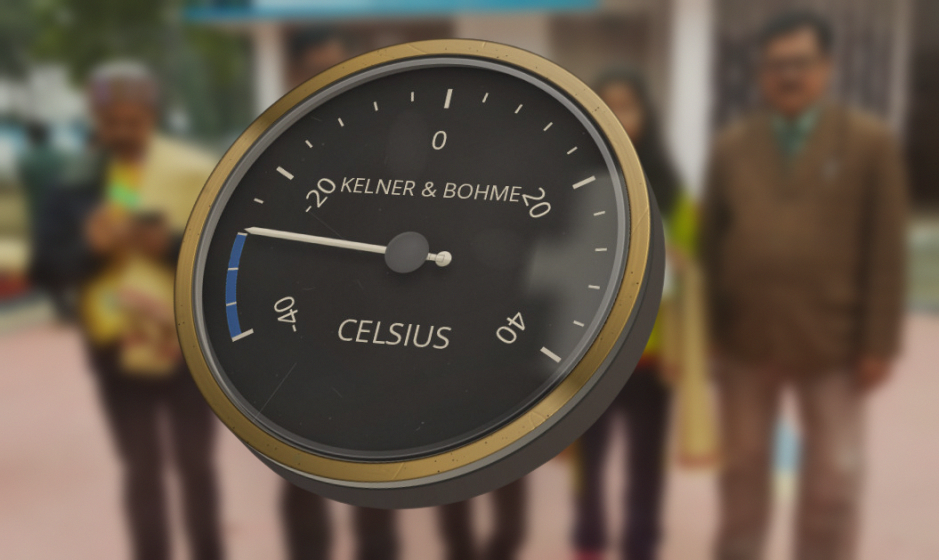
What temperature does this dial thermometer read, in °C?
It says -28 °C
